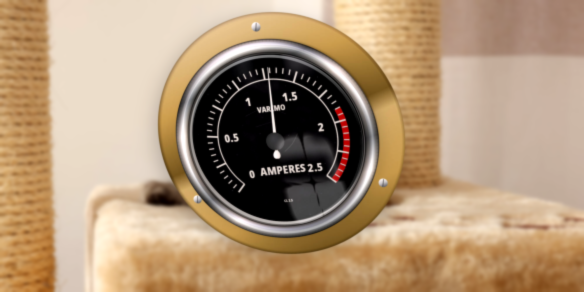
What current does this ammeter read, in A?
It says 1.3 A
